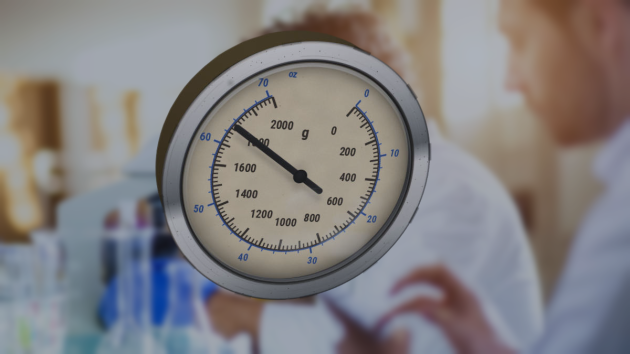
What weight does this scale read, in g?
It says 1800 g
